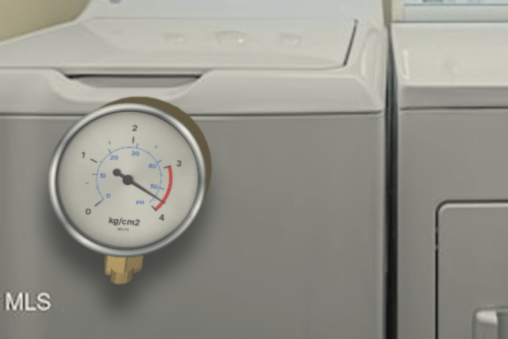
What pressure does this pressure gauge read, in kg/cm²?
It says 3.75 kg/cm²
